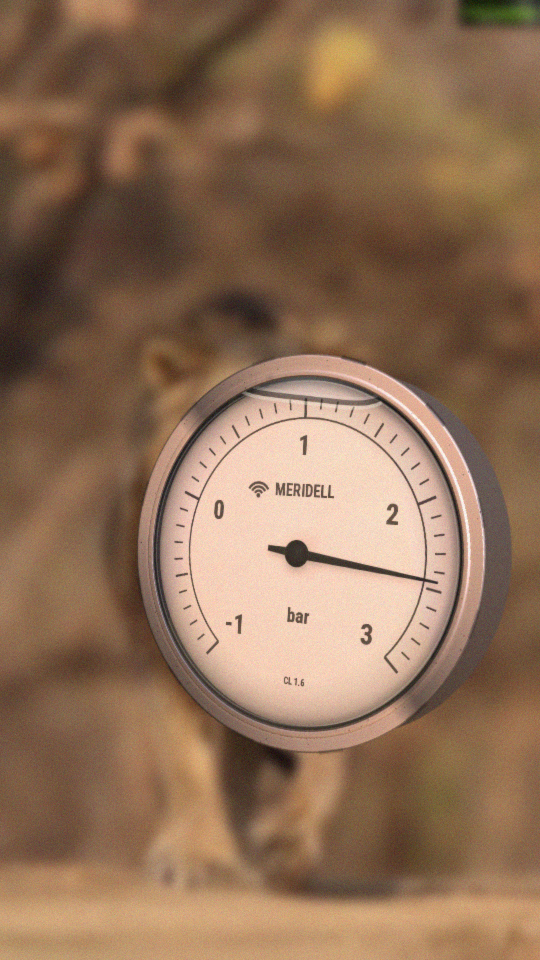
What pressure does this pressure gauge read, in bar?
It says 2.45 bar
